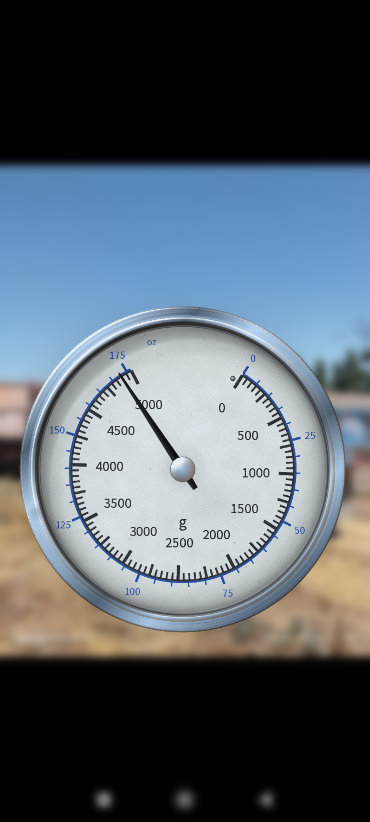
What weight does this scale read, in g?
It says 4900 g
